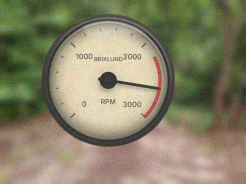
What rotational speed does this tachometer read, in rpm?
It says 2600 rpm
